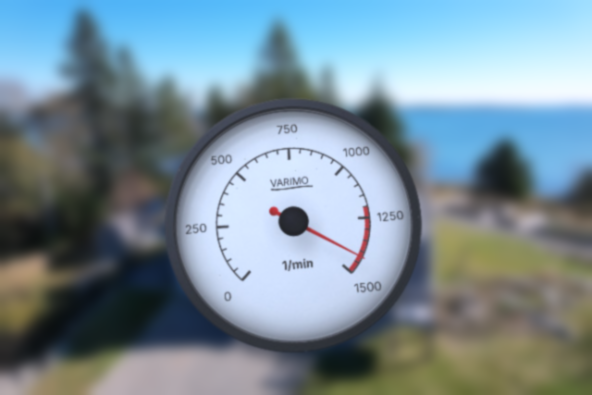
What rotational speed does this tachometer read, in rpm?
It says 1425 rpm
